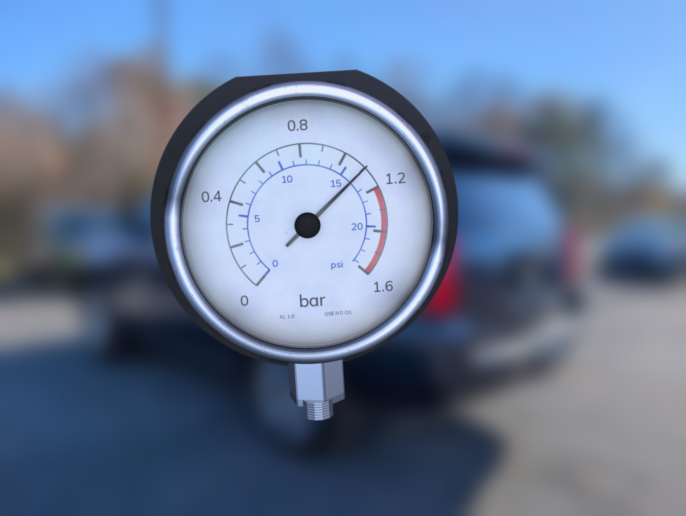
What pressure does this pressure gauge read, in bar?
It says 1.1 bar
